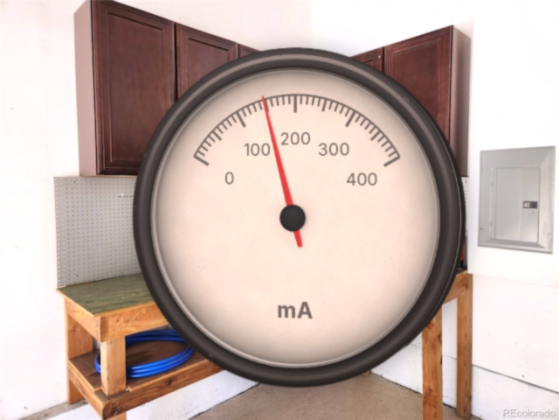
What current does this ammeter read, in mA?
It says 150 mA
